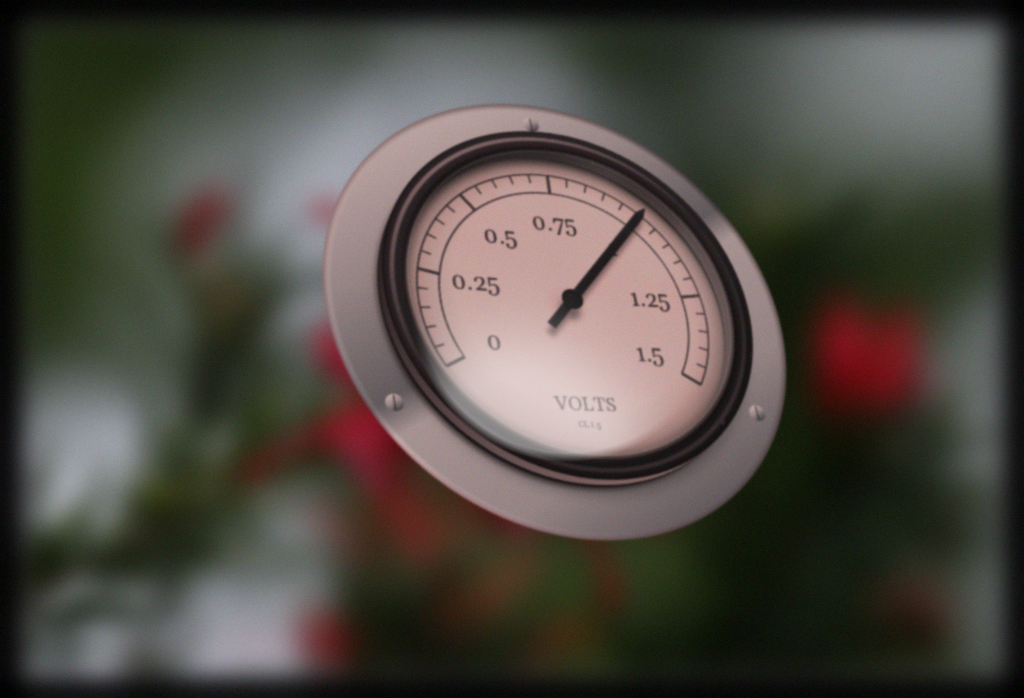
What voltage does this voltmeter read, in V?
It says 1 V
